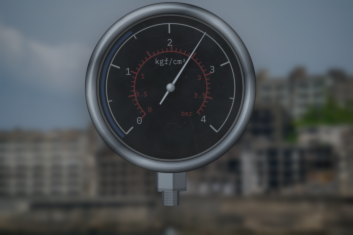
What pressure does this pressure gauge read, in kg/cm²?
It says 2.5 kg/cm²
